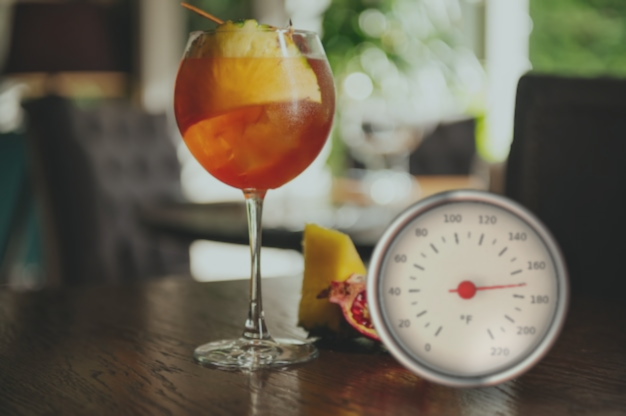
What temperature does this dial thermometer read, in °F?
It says 170 °F
